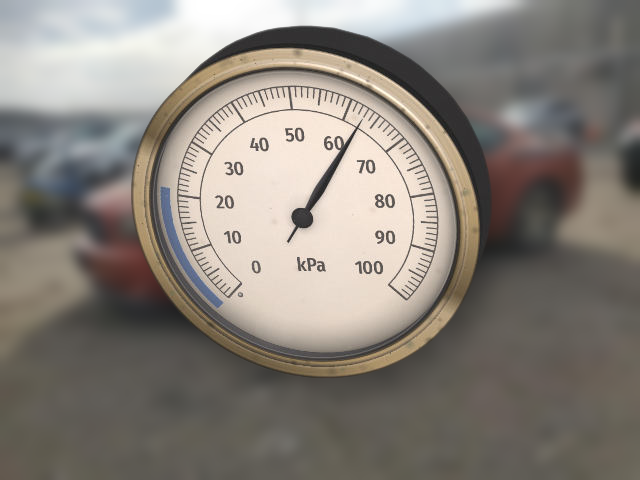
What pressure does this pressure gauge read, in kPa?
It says 63 kPa
